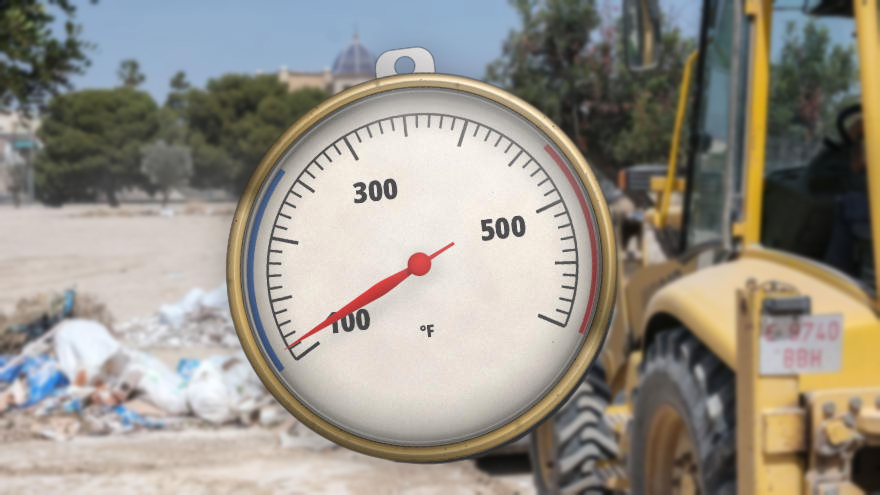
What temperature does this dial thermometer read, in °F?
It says 110 °F
